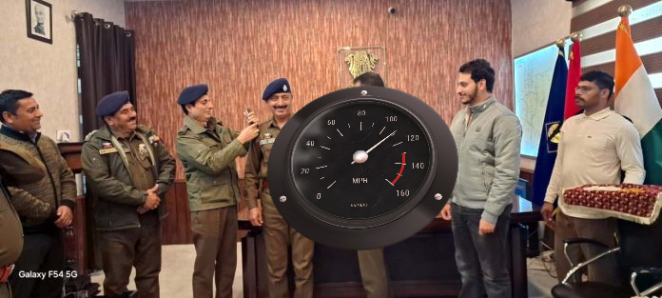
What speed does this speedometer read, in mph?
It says 110 mph
